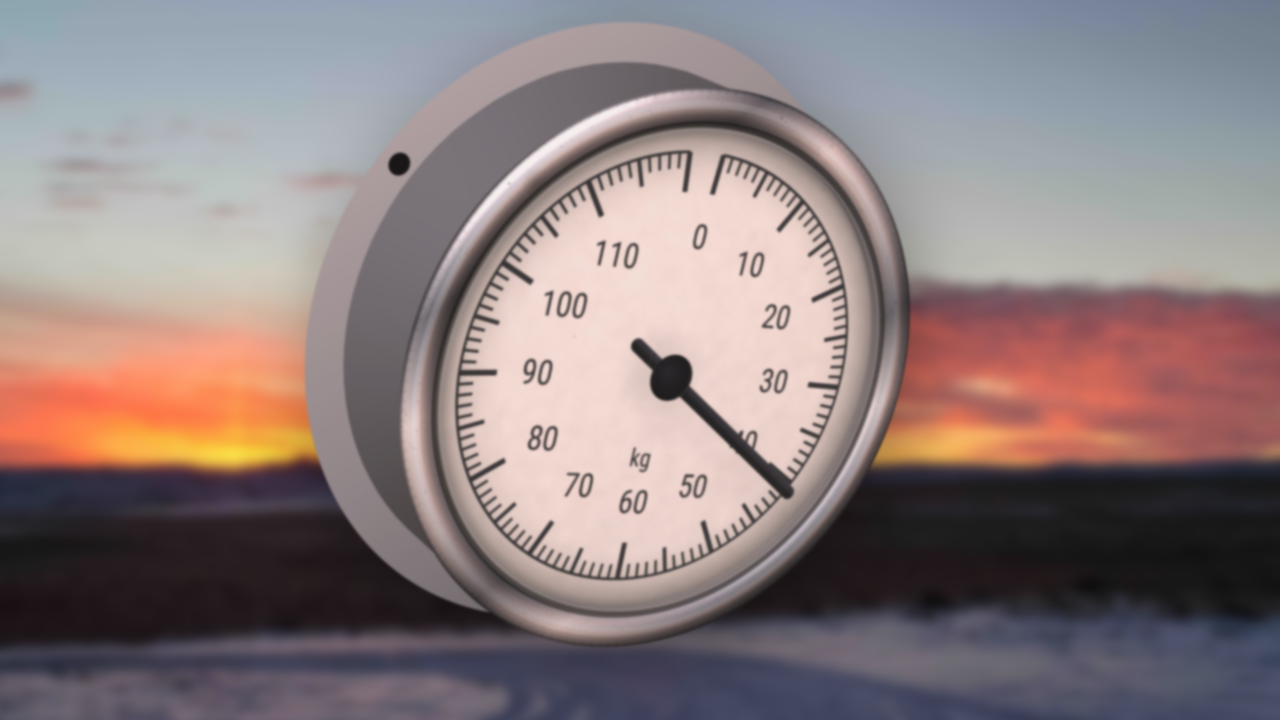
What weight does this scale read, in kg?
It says 41 kg
